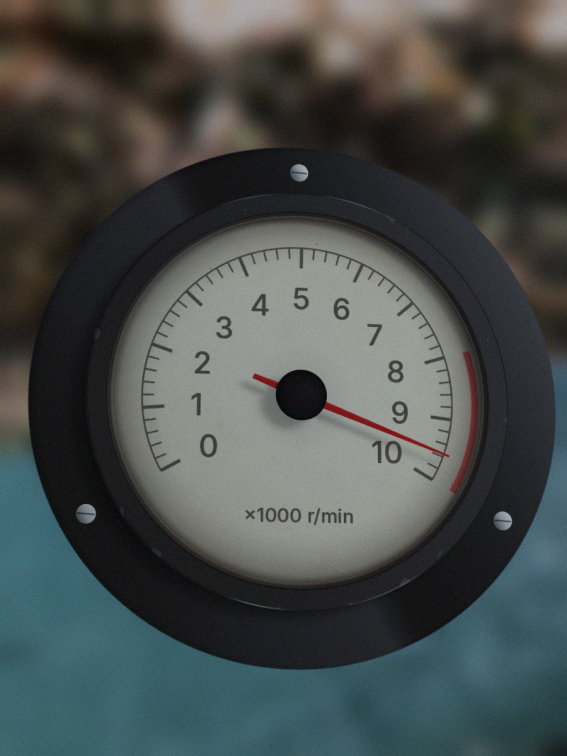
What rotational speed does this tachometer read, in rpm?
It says 9600 rpm
